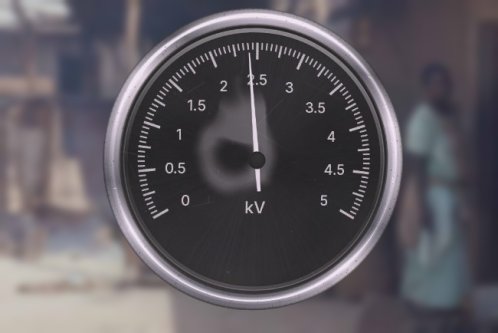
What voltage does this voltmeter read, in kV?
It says 2.4 kV
